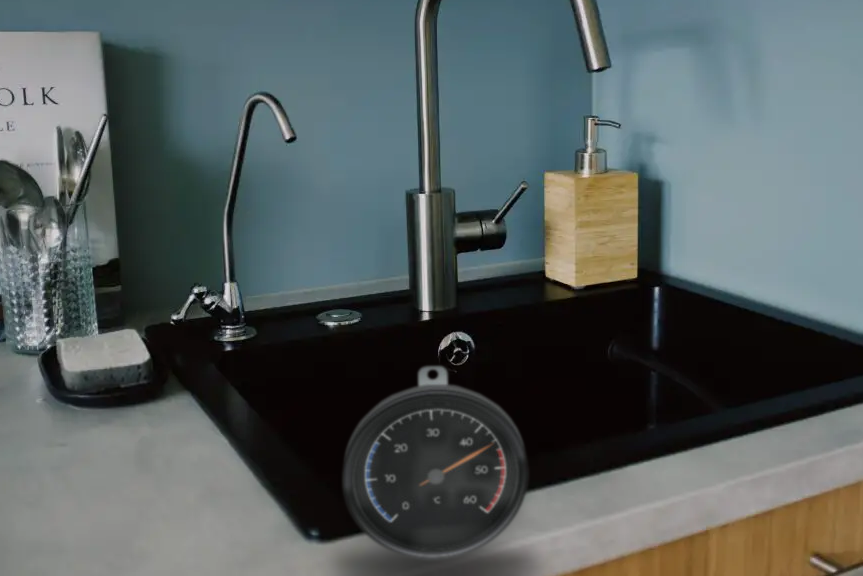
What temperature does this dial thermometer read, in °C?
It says 44 °C
